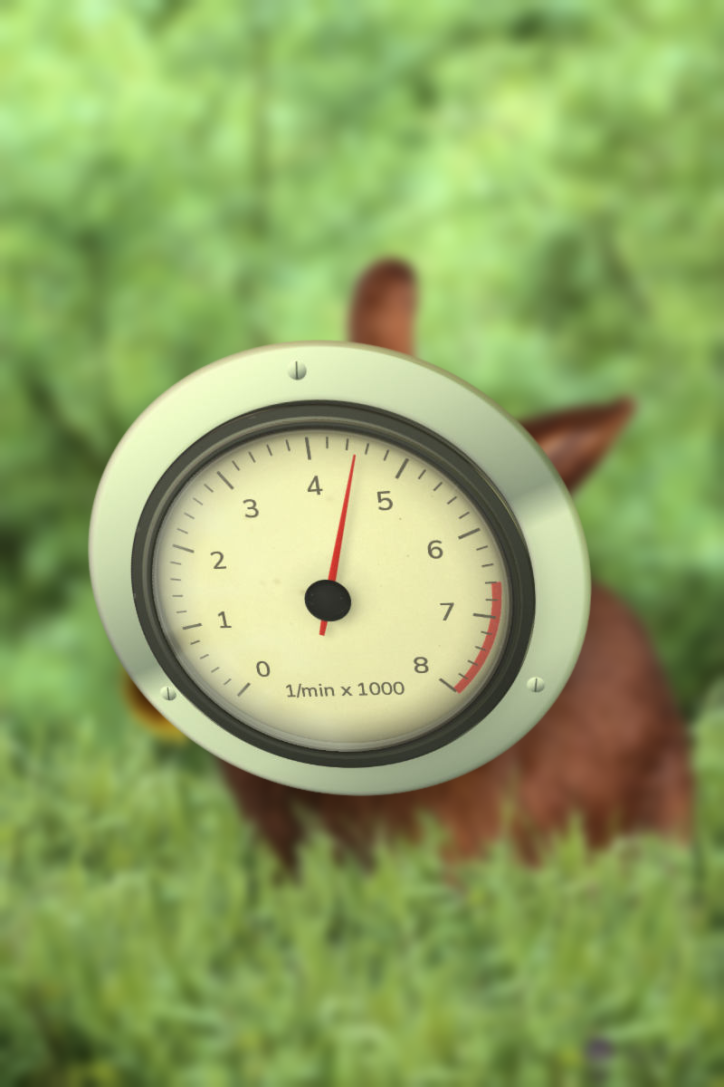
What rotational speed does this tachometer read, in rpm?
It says 4500 rpm
